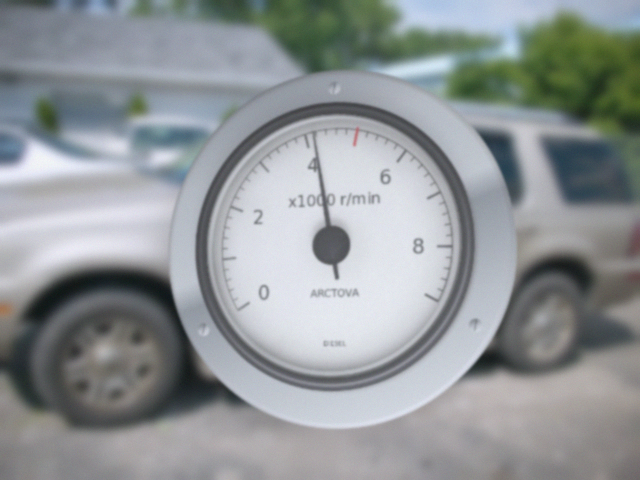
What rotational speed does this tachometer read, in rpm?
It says 4200 rpm
